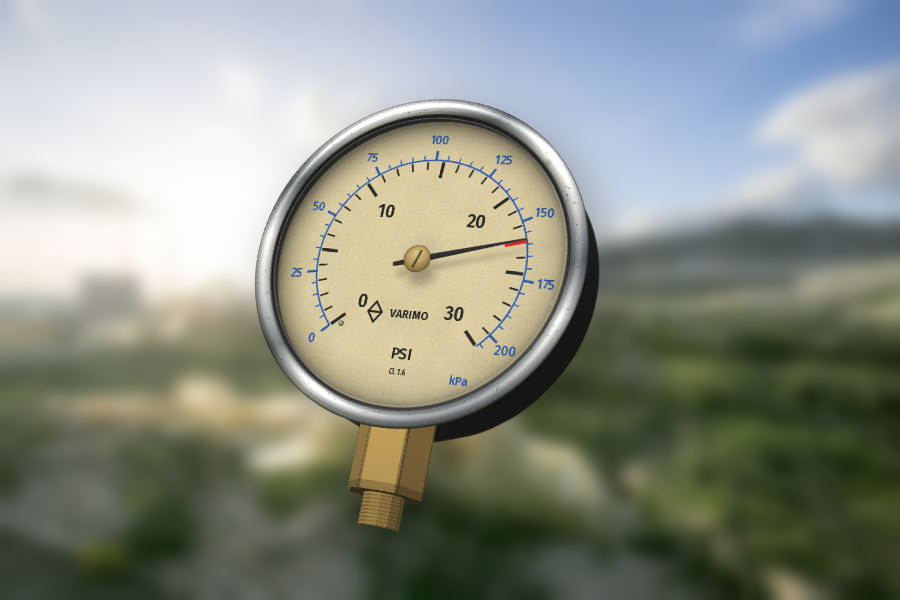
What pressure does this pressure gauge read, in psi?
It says 23 psi
